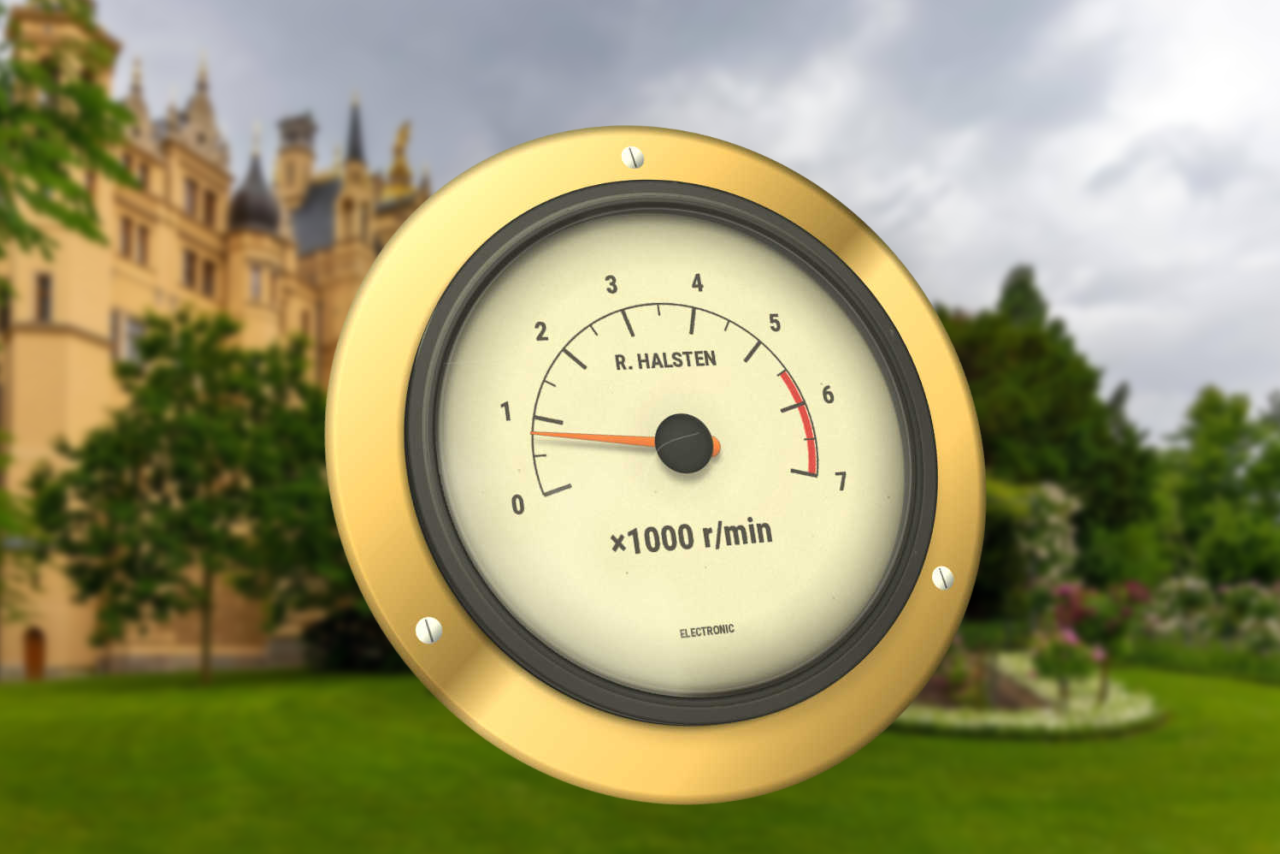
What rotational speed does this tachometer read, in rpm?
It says 750 rpm
